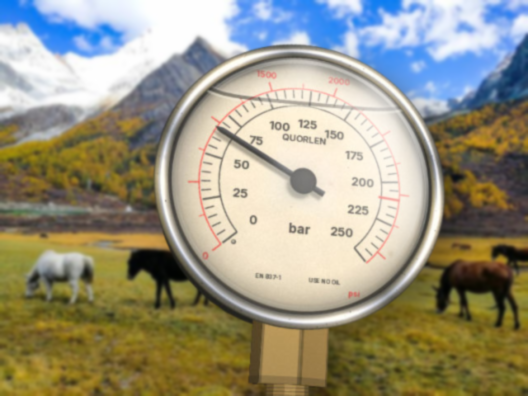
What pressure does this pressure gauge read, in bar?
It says 65 bar
